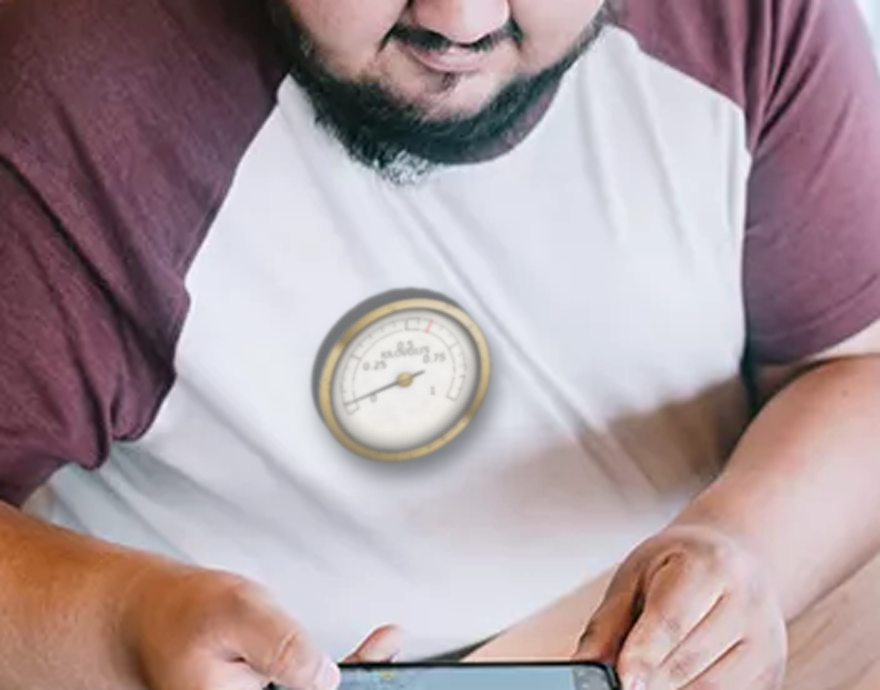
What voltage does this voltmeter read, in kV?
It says 0.05 kV
